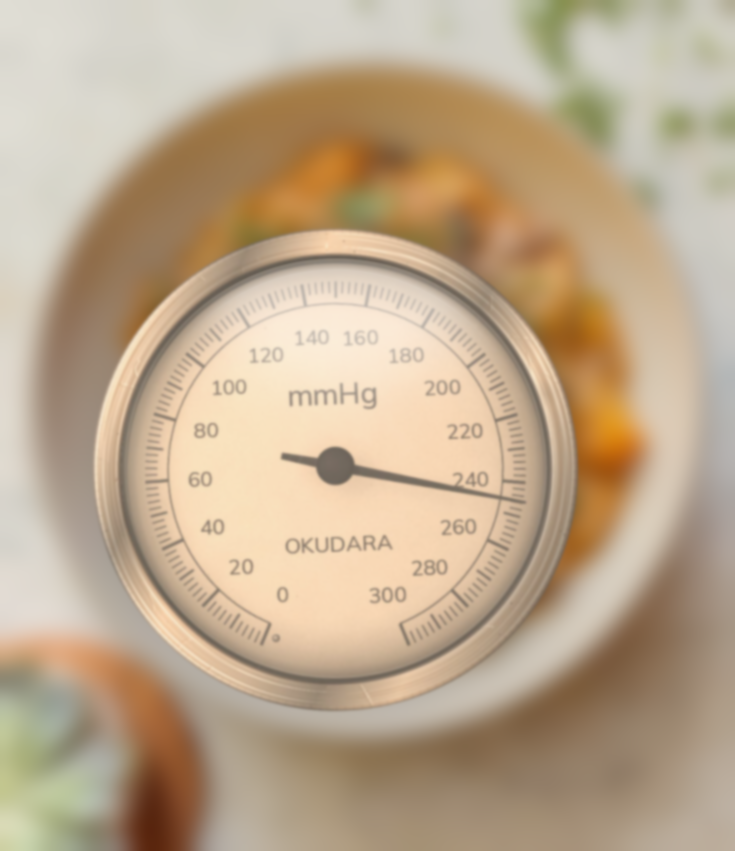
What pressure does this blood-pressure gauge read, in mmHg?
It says 246 mmHg
